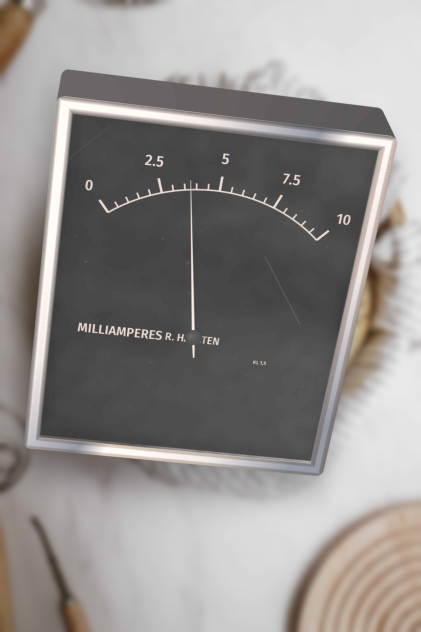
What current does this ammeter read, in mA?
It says 3.75 mA
